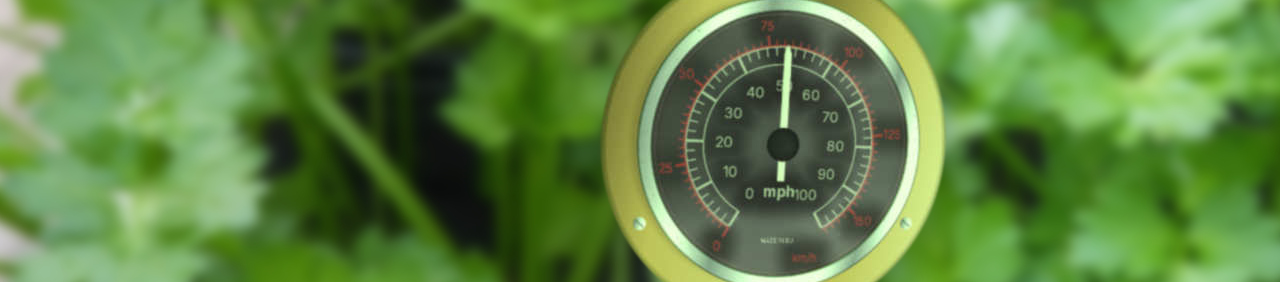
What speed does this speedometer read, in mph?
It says 50 mph
